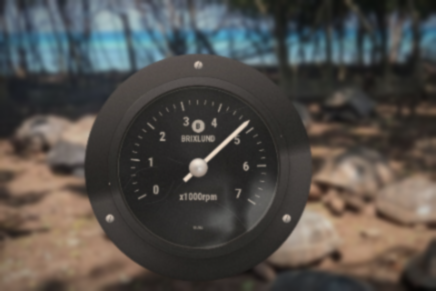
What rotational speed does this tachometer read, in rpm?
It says 4800 rpm
